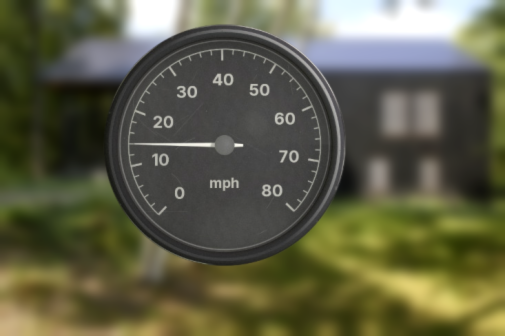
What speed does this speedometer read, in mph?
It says 14 mph
